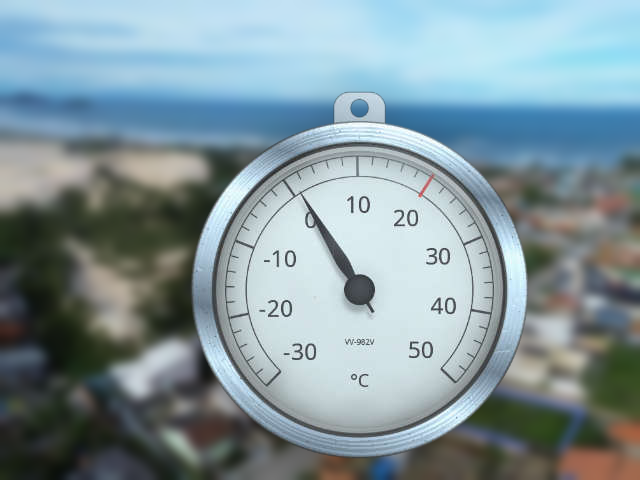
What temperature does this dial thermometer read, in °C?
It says 1 °C
